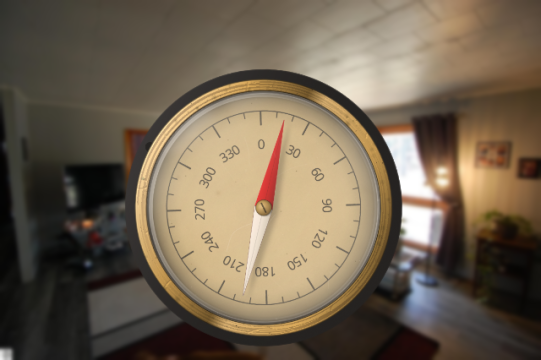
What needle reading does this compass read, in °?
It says 15 °
